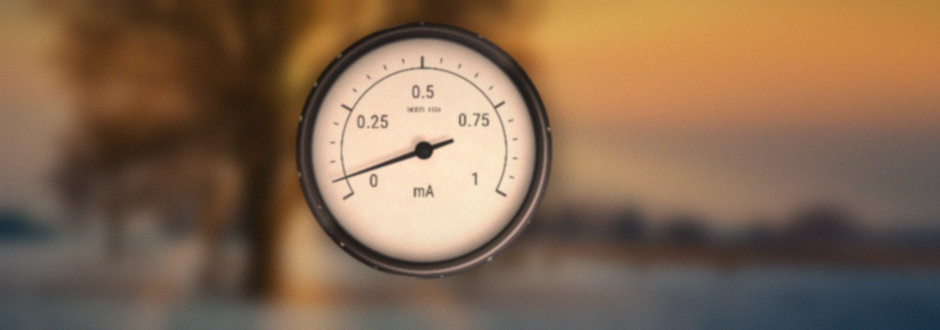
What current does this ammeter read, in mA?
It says 0.05 mA
